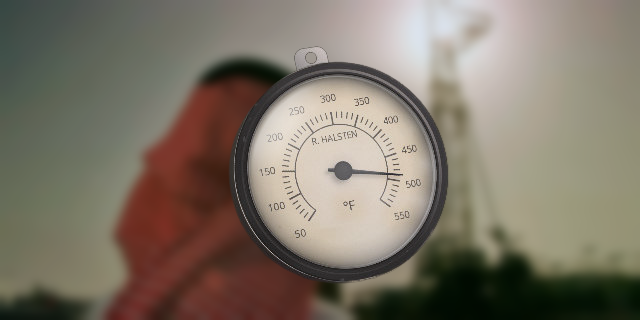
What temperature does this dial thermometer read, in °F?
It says 490 °F
